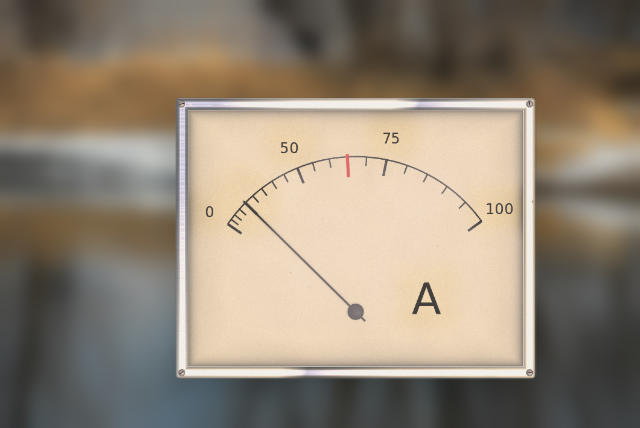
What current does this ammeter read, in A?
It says 25 A
